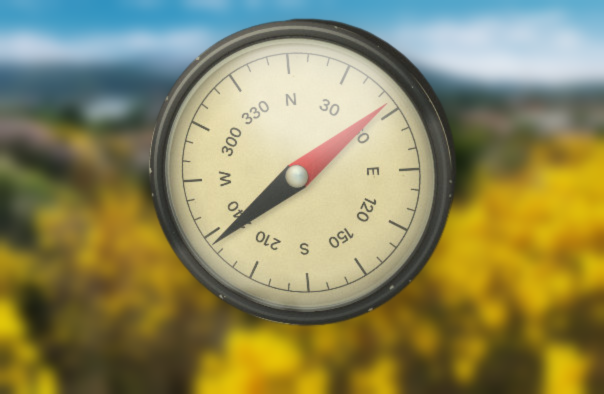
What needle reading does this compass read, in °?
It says 55 °
